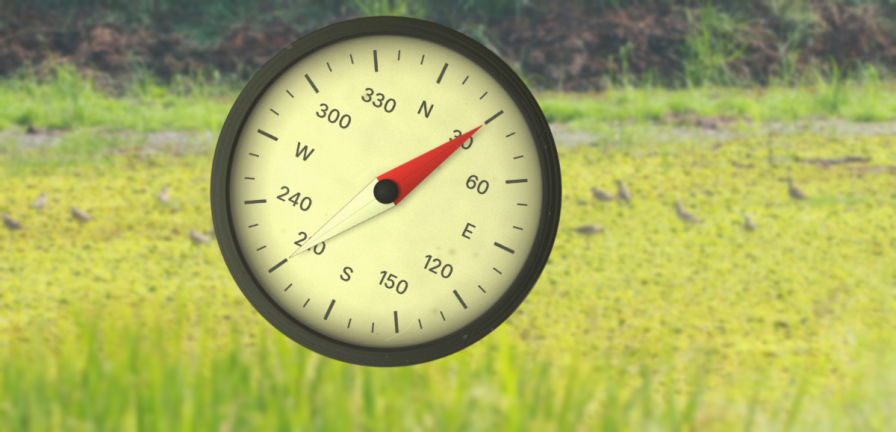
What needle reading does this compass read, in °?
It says 30 °
